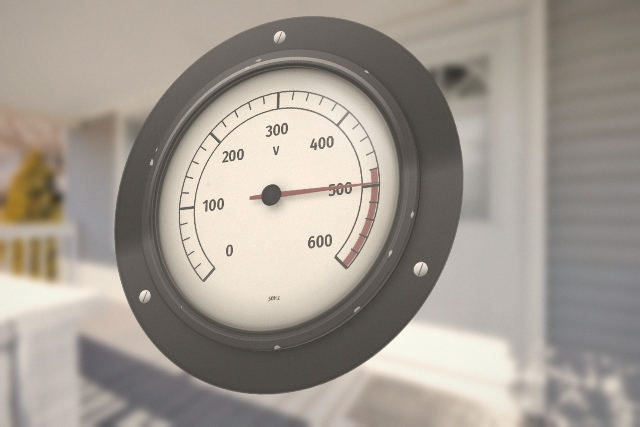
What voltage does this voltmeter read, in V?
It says 500 V
